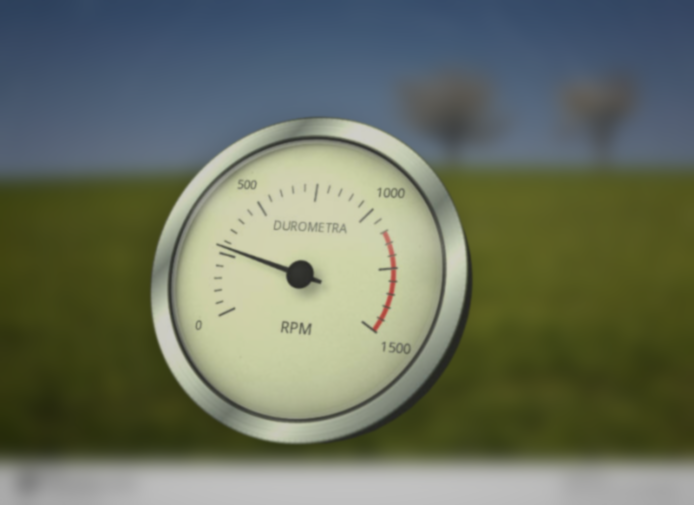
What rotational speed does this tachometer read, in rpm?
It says 275 rpm
